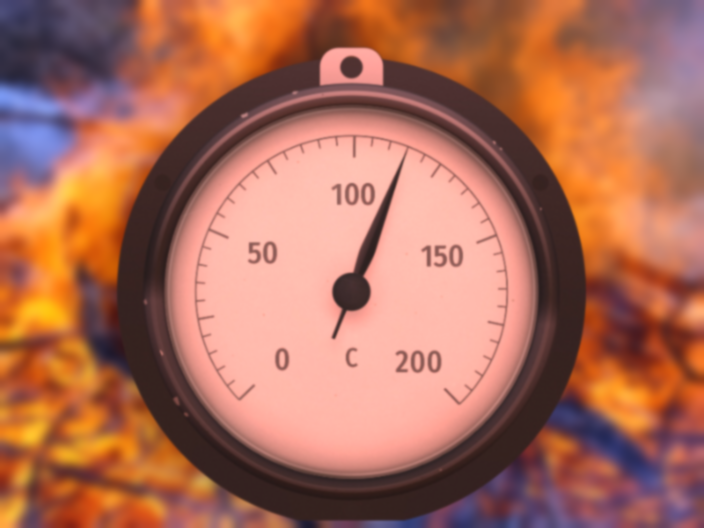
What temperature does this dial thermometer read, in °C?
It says 115 °C
